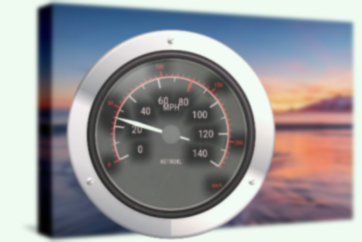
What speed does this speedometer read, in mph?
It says 25 mph
